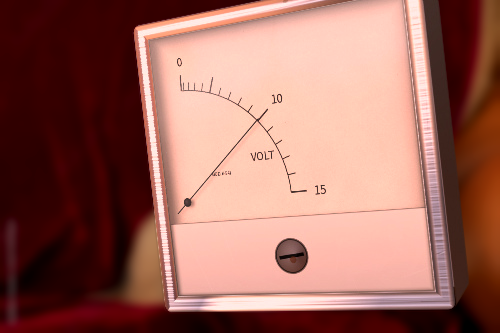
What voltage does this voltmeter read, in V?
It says 10 V
